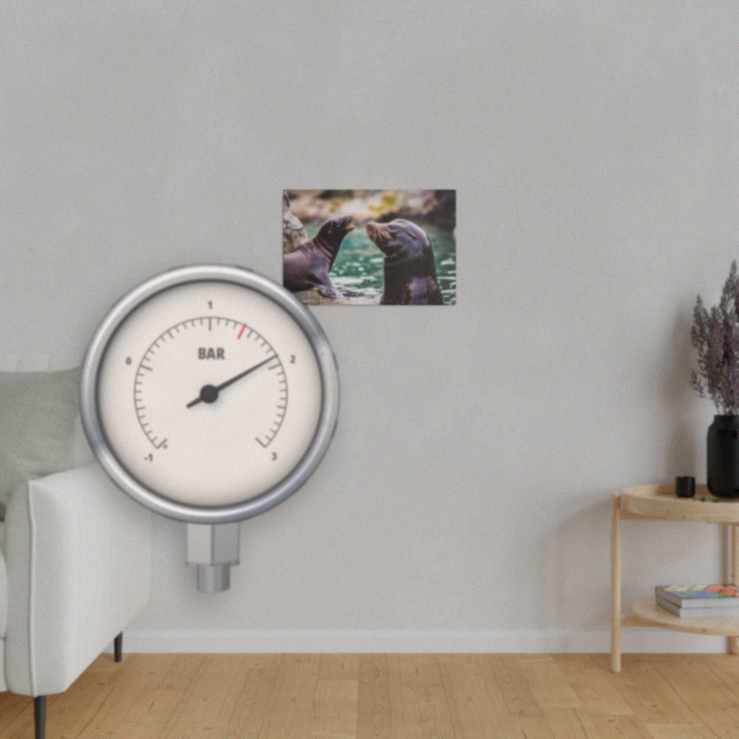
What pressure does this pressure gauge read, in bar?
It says 1.9 bar
